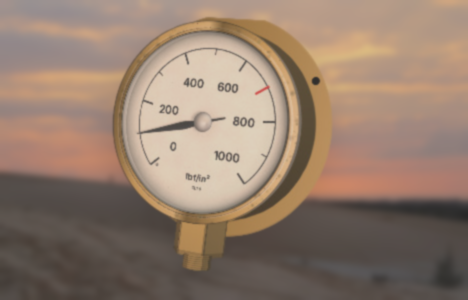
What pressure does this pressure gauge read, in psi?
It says 100 psi
